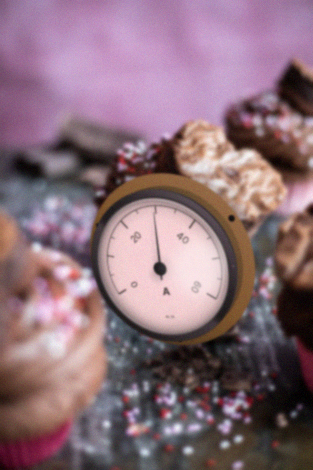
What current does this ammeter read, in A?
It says 30 A
